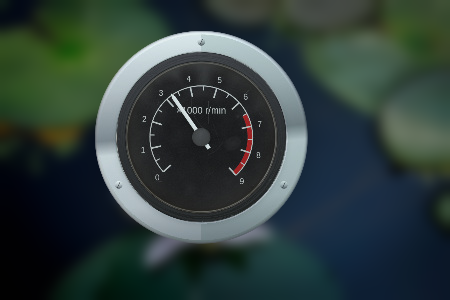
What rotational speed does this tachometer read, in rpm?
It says 3250 rpm
